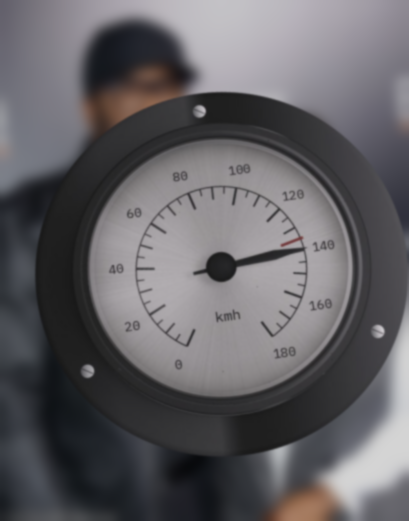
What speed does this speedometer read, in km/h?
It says 140 km/h
